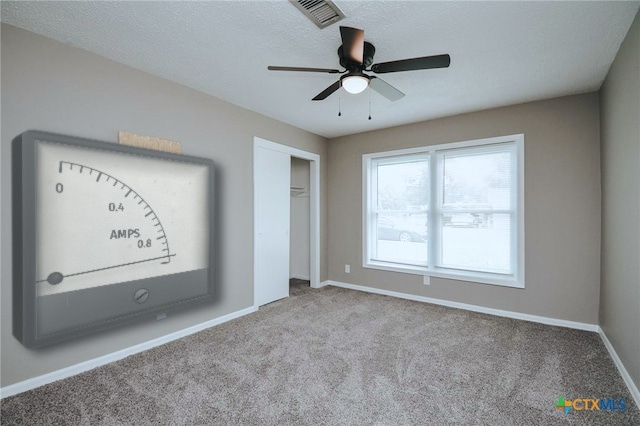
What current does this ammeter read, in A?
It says 0.95 A
